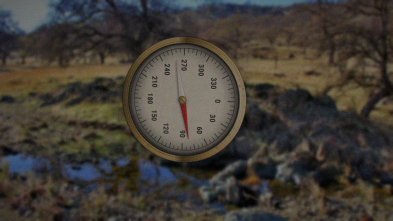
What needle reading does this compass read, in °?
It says 80 °
